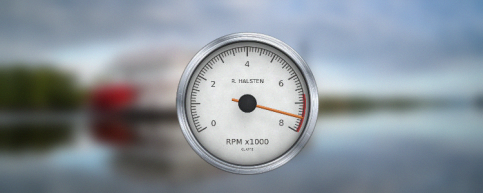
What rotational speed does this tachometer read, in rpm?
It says 7500 rpm
